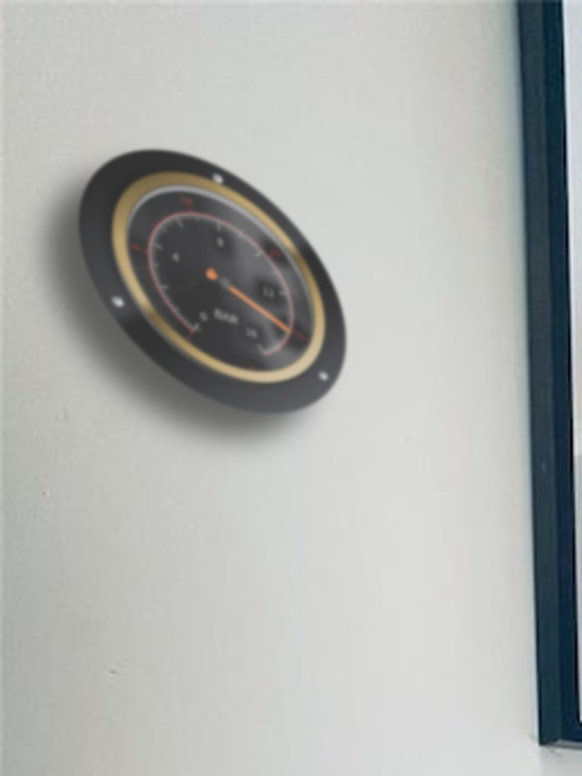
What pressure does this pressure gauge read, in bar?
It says 14 bar
